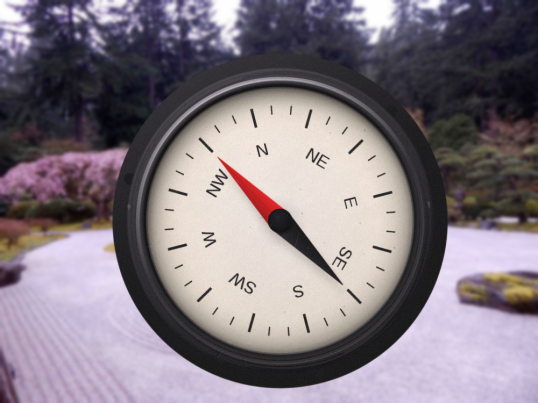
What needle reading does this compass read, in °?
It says 330 °
